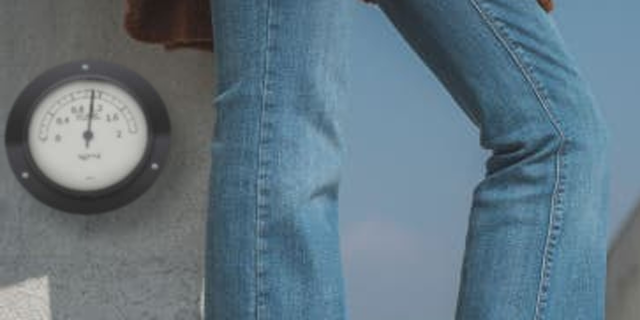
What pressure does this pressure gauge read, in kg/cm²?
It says 1.1 kg/cm²
